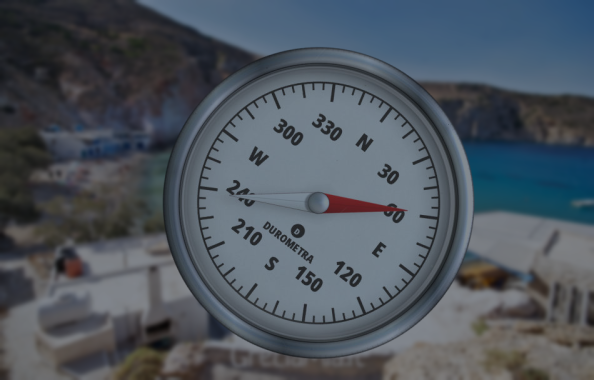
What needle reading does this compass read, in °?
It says 57.5 °
